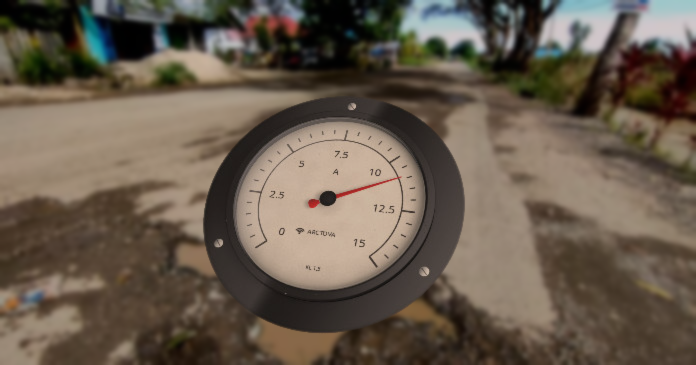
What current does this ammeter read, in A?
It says 11 A
